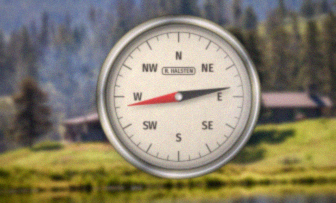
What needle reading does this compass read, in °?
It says 260 °
